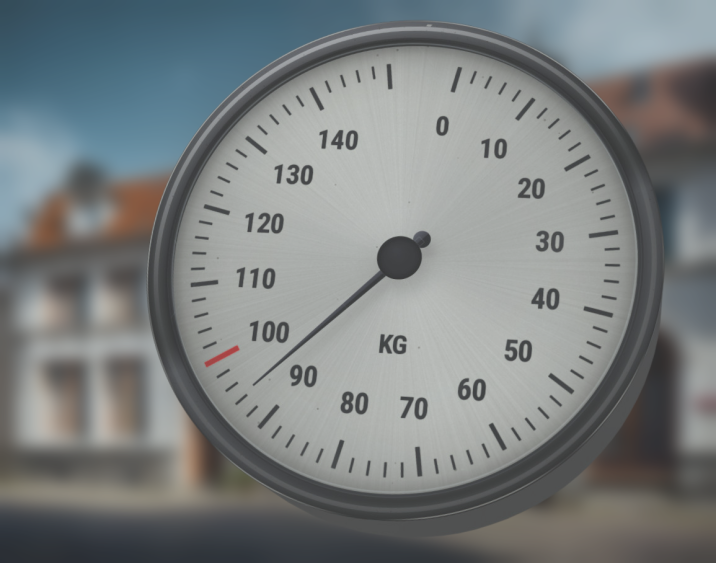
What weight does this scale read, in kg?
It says 94 kg
